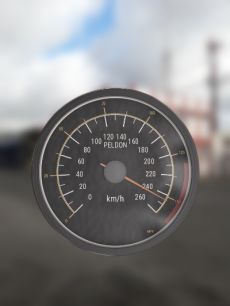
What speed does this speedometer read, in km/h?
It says 245 km/h
